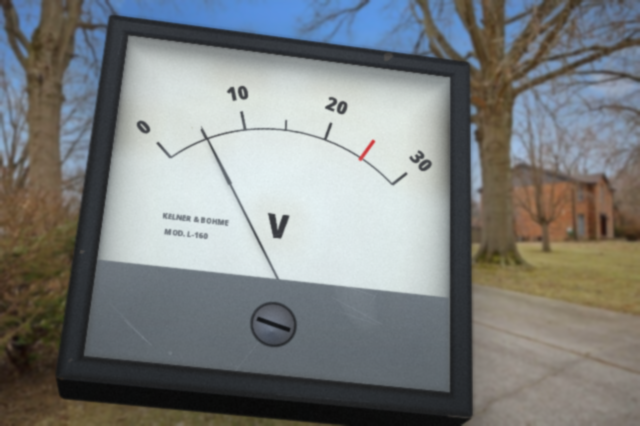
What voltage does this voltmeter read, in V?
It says 5 V
